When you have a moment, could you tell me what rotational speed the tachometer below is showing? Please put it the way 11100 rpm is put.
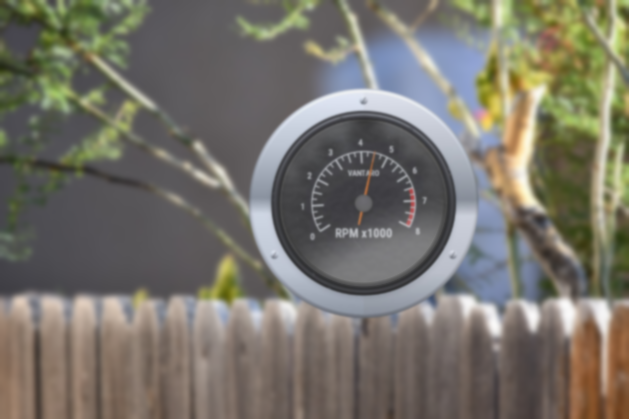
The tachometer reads 4500 rpm
